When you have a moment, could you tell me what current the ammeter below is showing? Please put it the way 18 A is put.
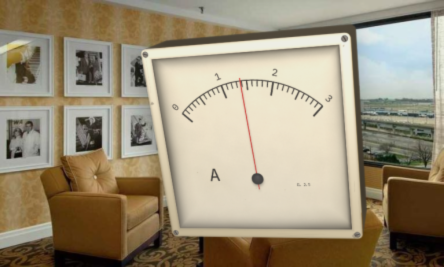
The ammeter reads 1.4 A
